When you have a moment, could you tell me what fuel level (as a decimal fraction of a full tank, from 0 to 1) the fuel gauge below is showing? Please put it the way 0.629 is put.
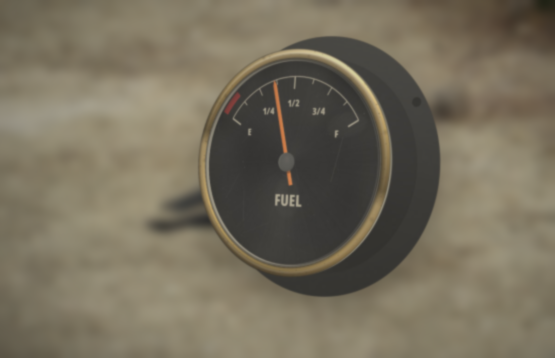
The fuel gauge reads 0.375
